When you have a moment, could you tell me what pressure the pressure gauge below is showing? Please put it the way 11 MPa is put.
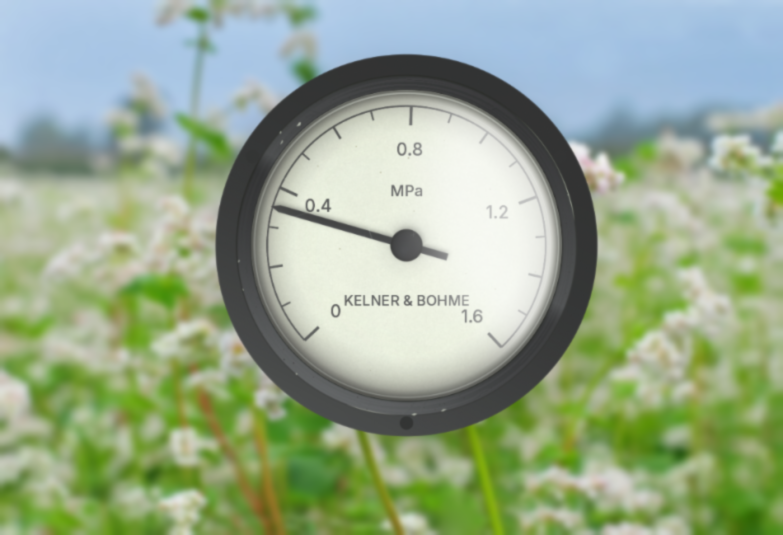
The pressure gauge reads 0.35 MPa
